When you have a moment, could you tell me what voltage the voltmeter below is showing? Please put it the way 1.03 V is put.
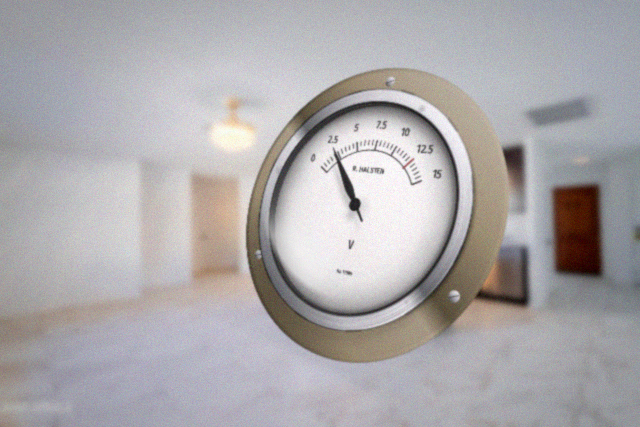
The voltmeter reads 2.5 V
